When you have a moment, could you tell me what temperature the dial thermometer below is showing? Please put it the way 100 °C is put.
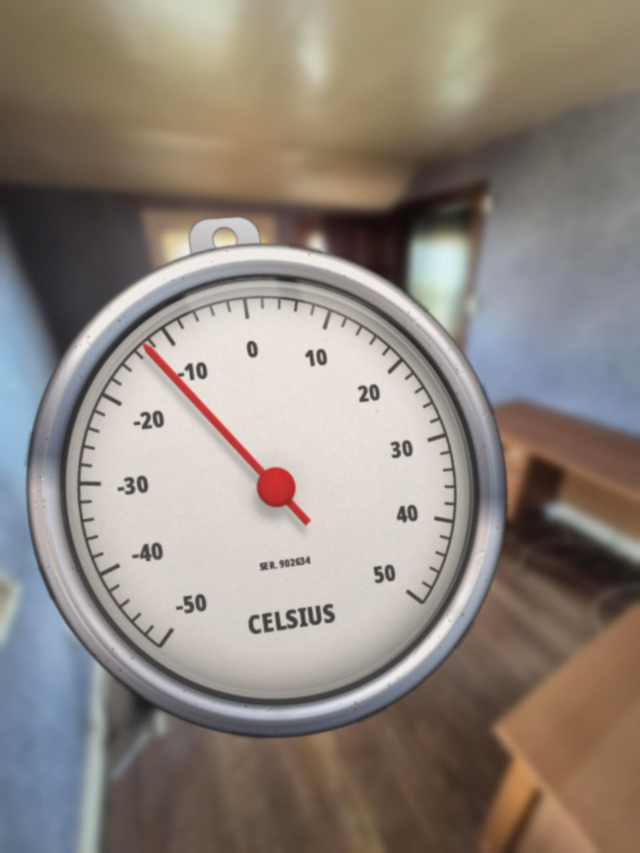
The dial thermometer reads -13 °C
